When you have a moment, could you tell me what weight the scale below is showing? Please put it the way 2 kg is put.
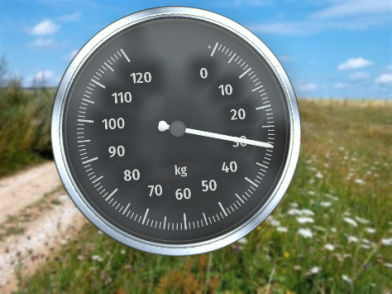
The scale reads 30 kg
